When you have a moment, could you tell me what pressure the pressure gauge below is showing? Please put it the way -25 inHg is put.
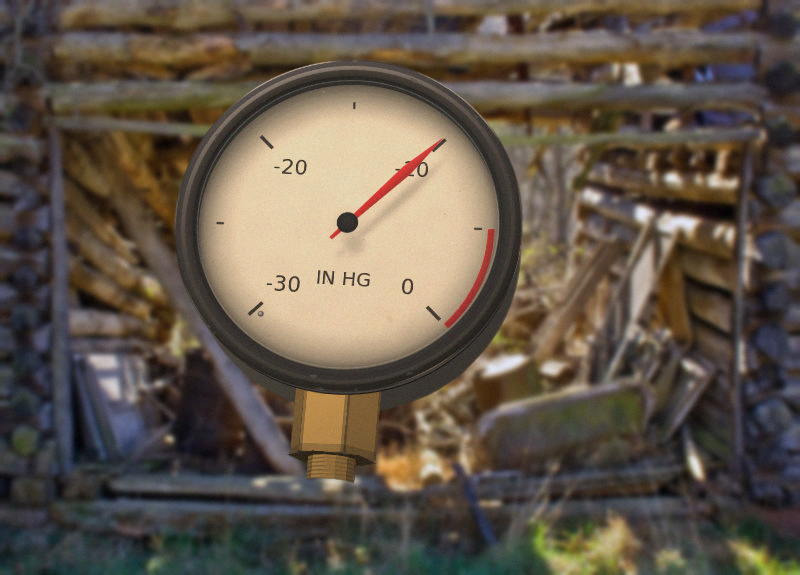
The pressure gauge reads -10 inHg
